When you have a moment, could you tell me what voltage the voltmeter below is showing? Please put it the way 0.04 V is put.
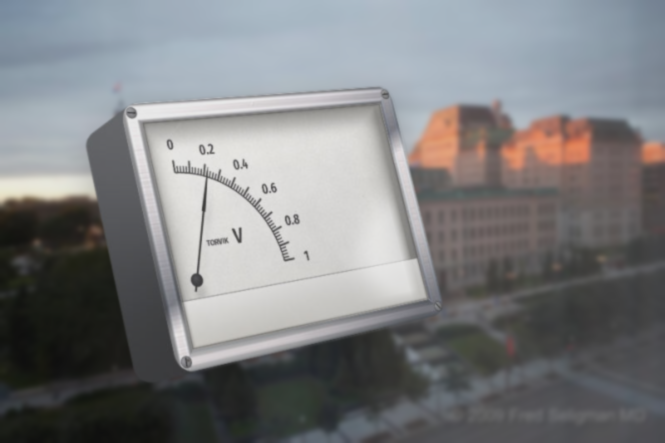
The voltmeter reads 0.2 V
